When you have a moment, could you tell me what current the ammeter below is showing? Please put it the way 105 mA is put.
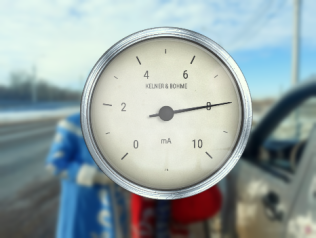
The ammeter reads 8 mA
